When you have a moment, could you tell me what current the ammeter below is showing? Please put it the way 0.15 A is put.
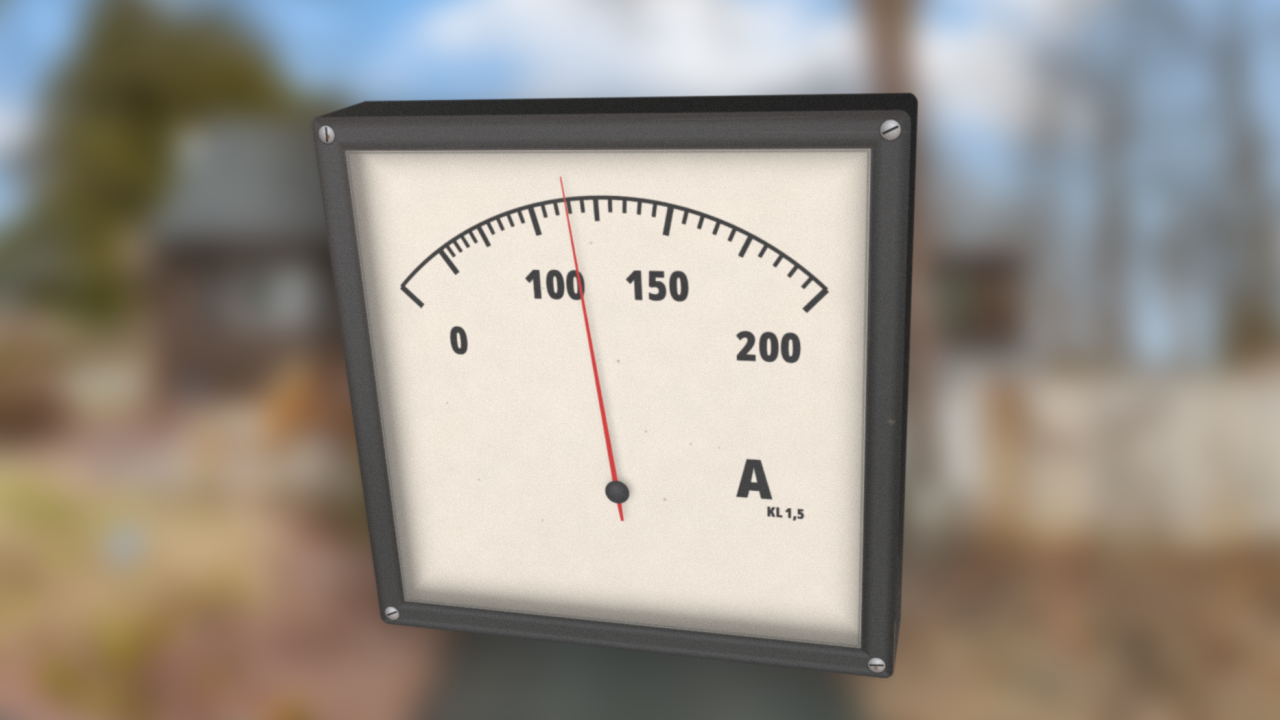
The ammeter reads 115 A
